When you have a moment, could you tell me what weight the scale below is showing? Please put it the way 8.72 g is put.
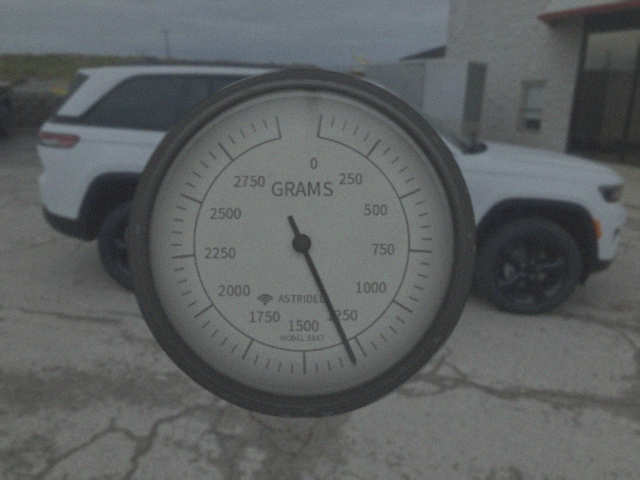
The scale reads 1300 g
